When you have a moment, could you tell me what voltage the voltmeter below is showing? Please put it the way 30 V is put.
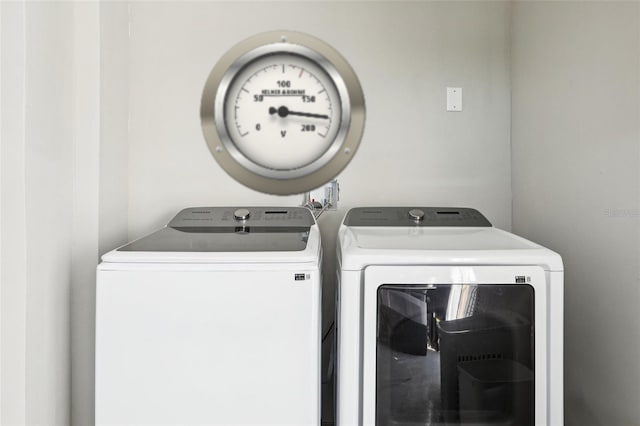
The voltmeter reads 180 V
